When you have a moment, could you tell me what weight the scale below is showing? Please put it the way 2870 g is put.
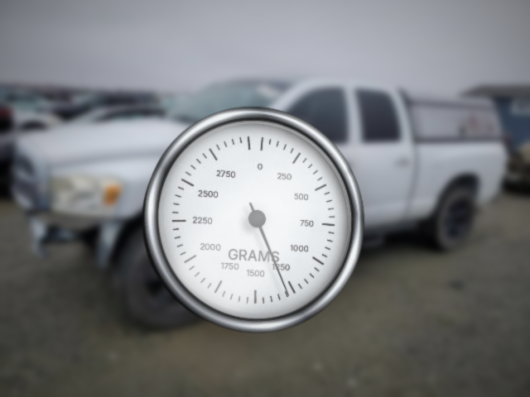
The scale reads 1300 g
